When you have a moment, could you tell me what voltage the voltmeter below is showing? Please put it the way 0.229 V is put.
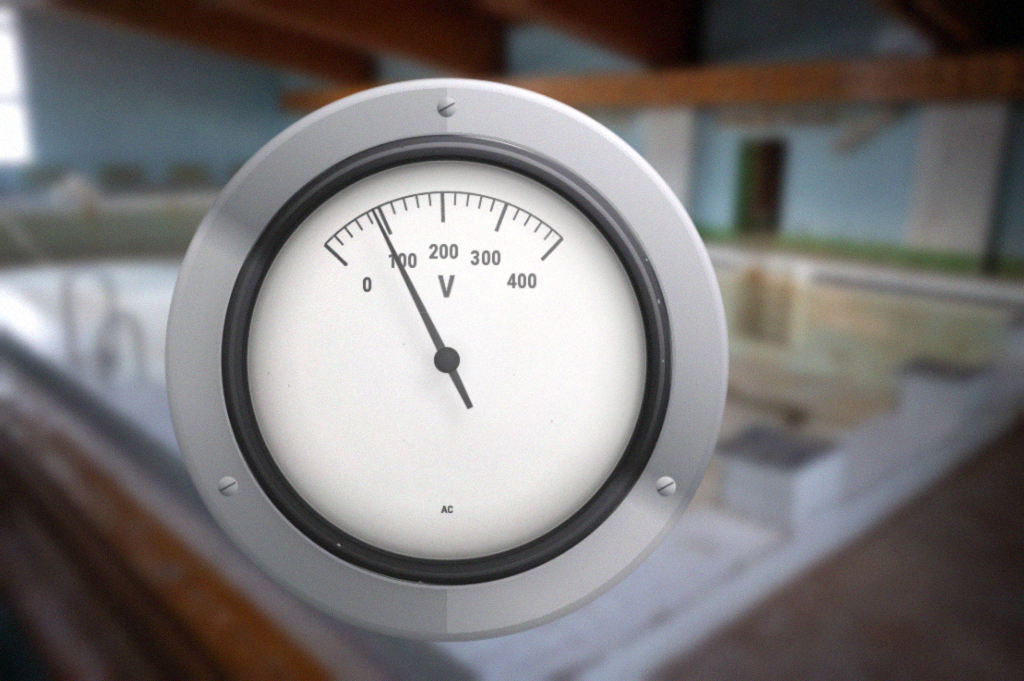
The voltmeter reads 90 V
